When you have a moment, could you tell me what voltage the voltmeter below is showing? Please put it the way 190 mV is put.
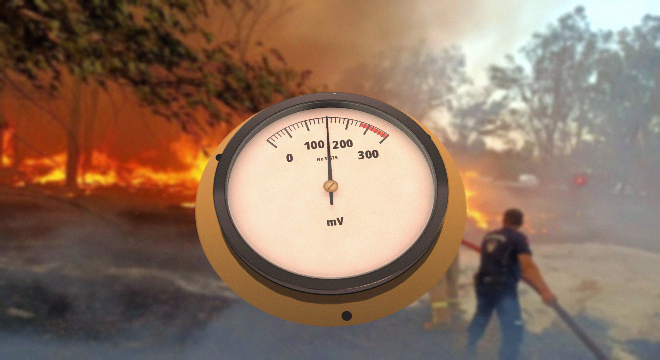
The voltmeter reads 150 mV
